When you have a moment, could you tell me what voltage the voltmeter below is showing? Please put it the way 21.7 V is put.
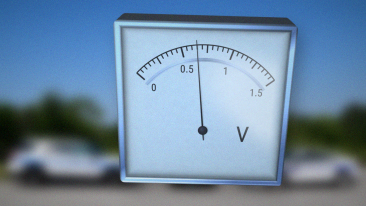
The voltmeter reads 0.65 V
